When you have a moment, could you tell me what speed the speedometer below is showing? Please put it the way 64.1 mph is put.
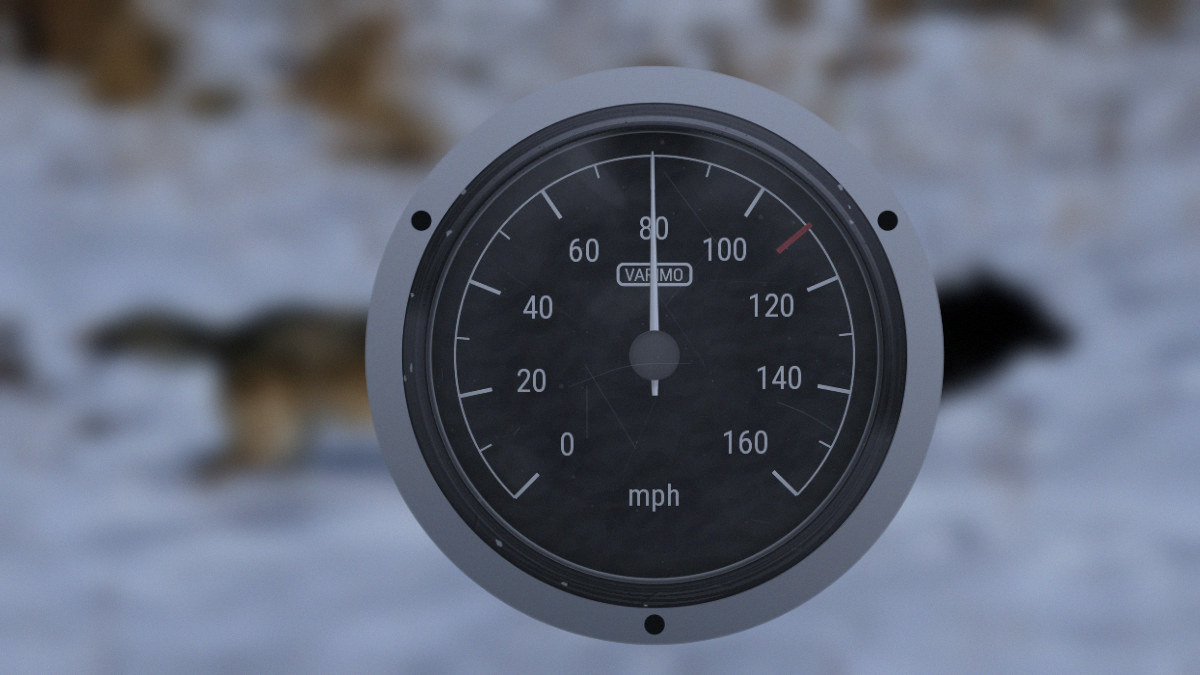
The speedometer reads 80 mph
